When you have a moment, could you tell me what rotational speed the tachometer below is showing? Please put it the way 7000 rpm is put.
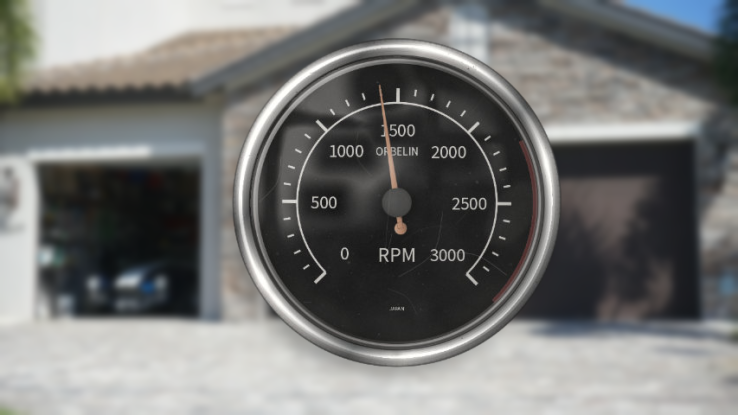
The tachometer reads 1400 rpm
